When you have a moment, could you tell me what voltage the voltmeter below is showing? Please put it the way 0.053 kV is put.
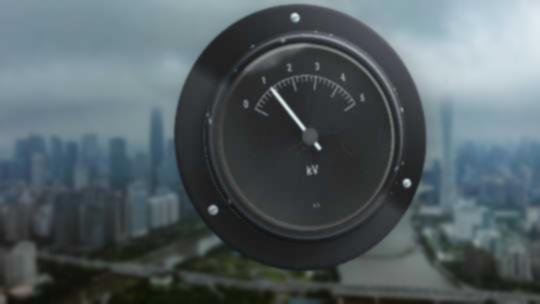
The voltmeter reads 1 kV
